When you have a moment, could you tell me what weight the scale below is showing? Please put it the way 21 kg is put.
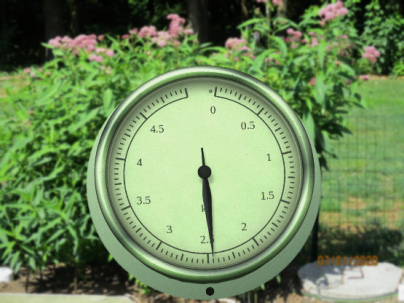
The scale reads 2.45 kg
